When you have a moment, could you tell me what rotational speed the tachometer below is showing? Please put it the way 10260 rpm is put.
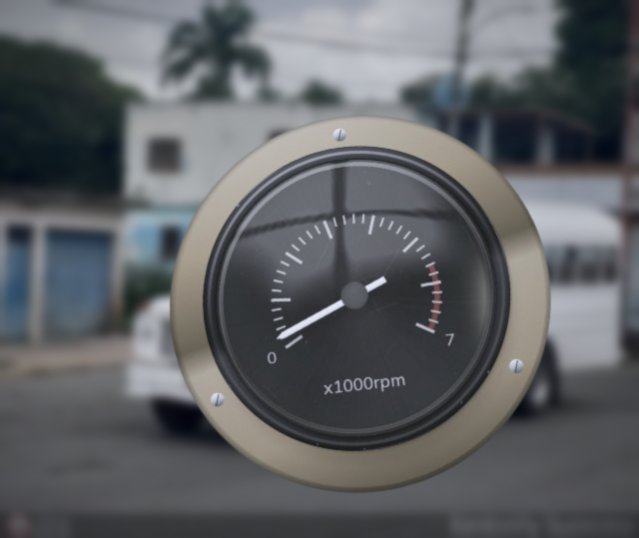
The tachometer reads 200 rpm
